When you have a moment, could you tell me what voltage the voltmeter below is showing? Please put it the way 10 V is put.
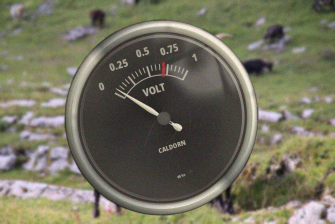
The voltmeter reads 0.05 V
